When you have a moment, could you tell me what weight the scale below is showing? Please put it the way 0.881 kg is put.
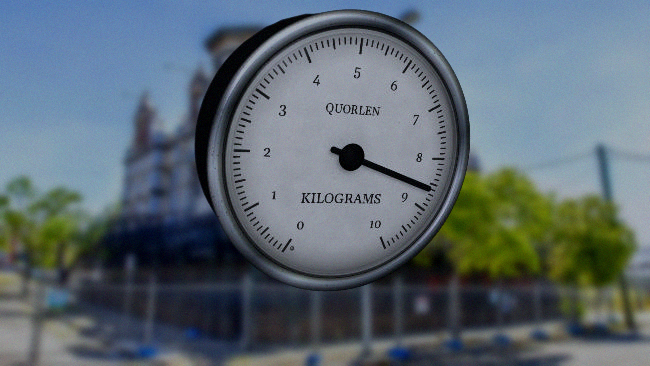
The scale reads 8.6 kg
